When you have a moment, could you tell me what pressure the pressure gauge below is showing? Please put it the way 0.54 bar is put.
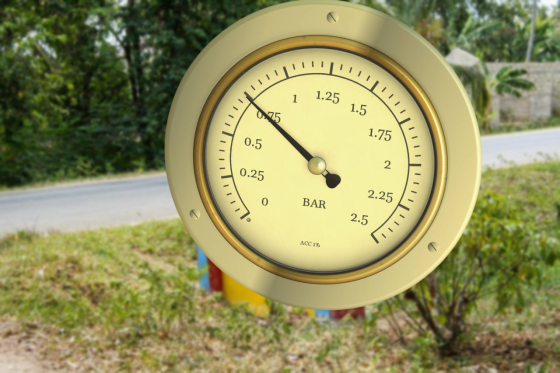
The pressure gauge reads 0.75 bar
